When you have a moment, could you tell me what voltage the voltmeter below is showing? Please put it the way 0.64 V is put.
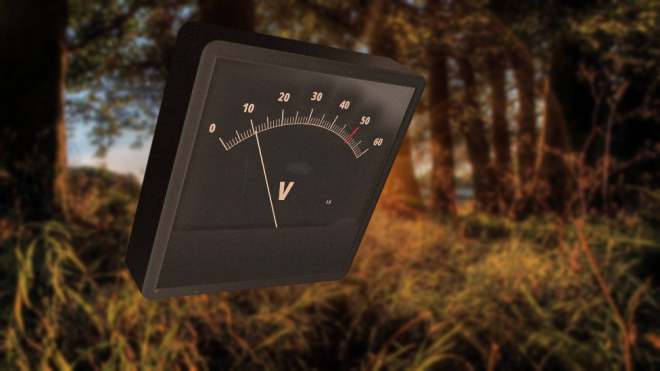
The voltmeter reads 10 V
